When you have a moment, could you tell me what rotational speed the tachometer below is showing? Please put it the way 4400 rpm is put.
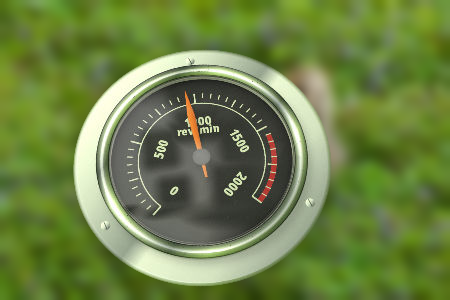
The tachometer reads 950 rpm
